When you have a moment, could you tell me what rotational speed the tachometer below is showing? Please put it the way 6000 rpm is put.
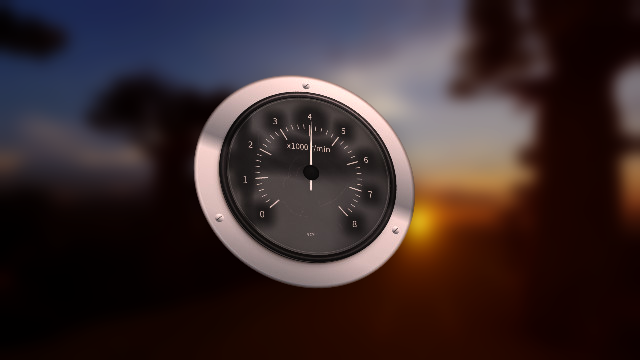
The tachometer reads 4000 rpm
